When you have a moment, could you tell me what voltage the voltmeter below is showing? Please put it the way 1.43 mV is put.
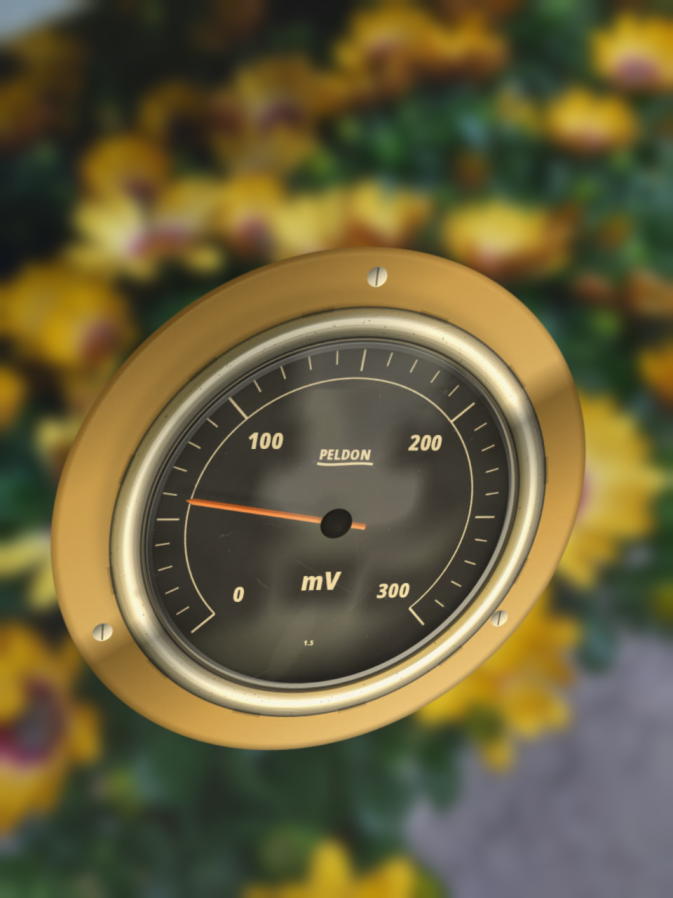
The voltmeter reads 60 mV
